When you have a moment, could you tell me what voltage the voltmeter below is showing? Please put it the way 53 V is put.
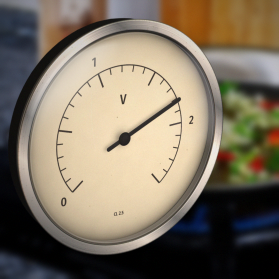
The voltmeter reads 1.8 V
